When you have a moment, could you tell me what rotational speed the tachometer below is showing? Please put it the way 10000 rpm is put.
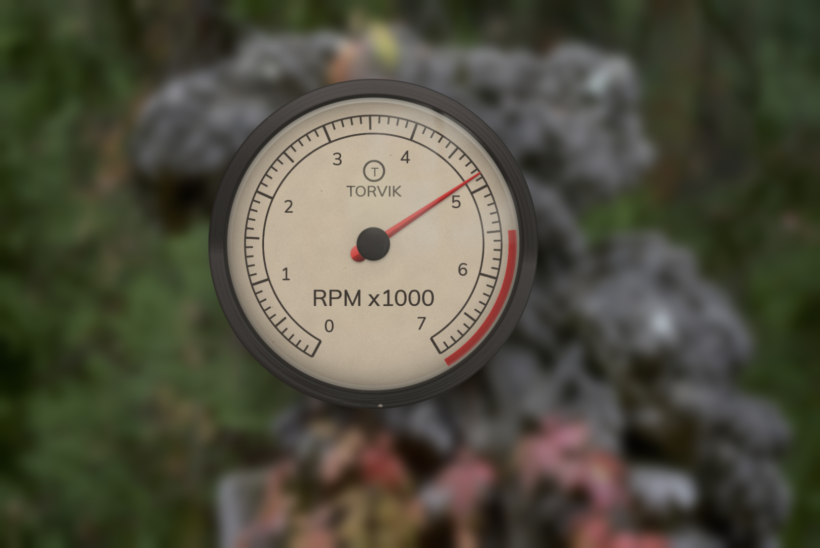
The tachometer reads 4850 rpm
